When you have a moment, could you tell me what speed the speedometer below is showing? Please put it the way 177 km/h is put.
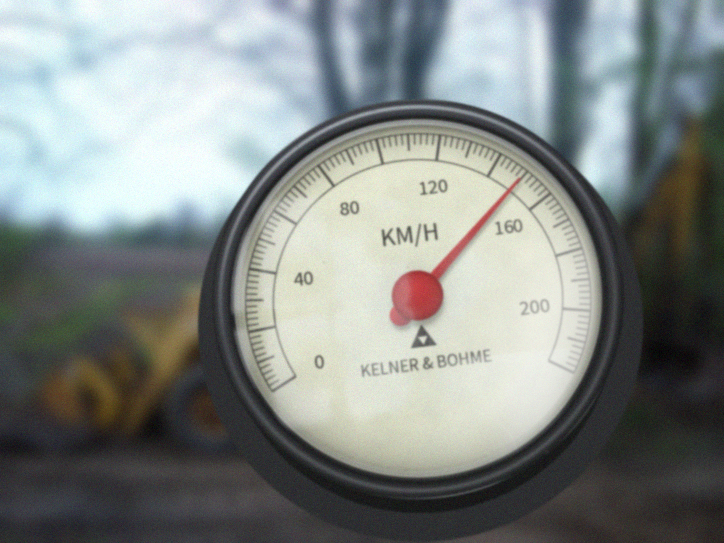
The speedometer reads 150 km/h
